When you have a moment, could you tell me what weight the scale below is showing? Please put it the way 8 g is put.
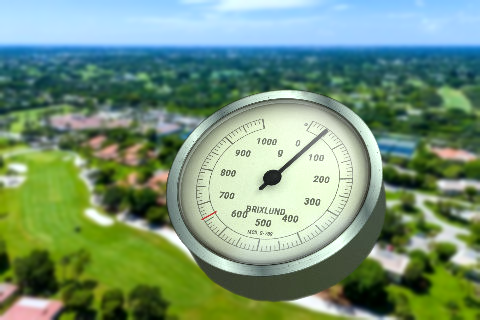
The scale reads 50 g
